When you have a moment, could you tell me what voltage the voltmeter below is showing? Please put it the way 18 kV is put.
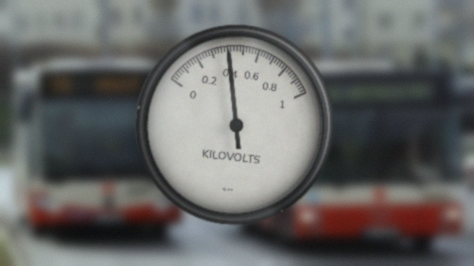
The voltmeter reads 0.4 kV
